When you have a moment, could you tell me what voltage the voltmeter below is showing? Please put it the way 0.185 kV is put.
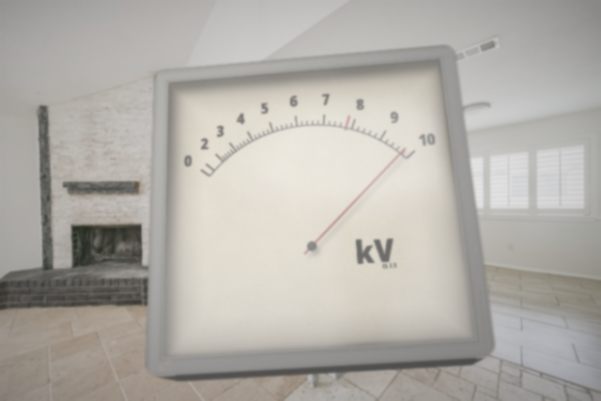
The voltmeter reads 9.8 kV
